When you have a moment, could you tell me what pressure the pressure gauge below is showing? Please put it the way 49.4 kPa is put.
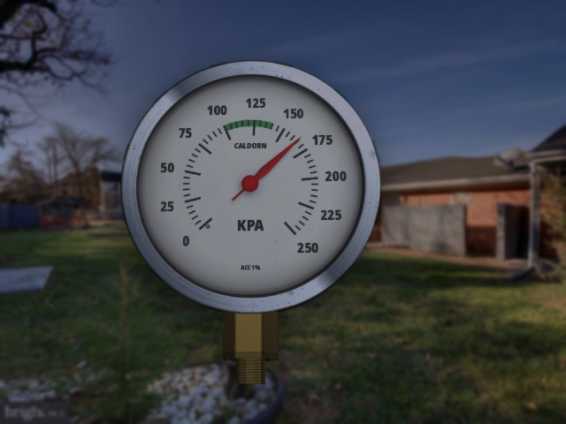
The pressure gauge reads 165 kPa
